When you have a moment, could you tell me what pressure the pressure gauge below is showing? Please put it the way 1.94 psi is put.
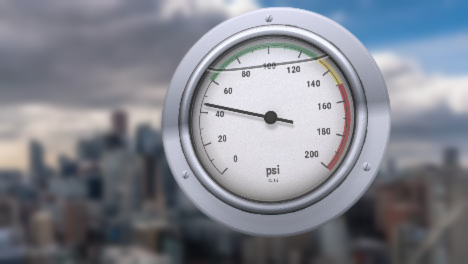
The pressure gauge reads 45 psi
